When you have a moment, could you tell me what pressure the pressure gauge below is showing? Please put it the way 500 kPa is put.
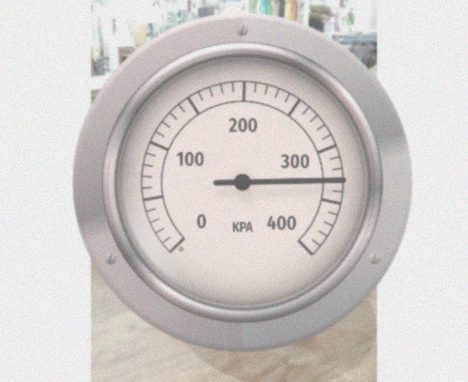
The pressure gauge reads 330 kPa
